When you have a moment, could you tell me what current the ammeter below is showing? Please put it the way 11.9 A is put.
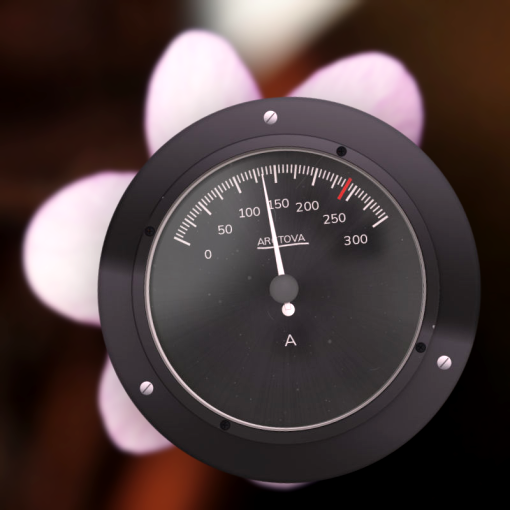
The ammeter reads 135 A
